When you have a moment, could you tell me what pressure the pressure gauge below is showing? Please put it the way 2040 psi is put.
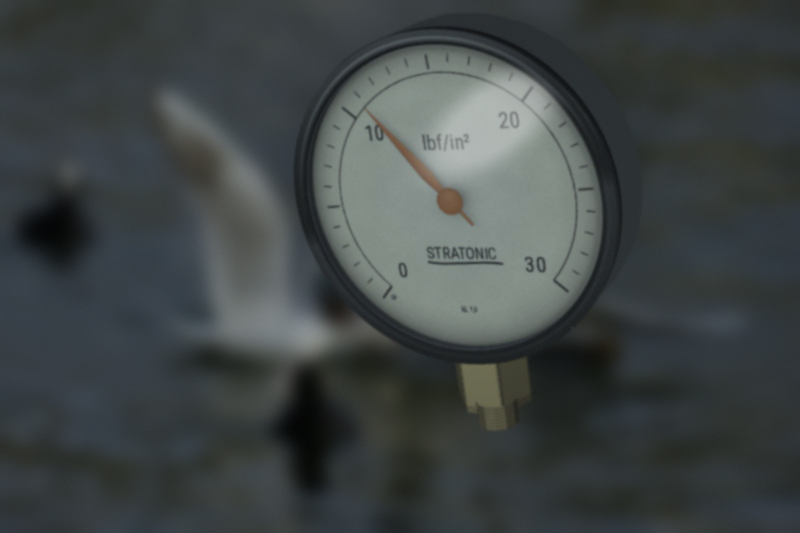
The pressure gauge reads 11 psi
